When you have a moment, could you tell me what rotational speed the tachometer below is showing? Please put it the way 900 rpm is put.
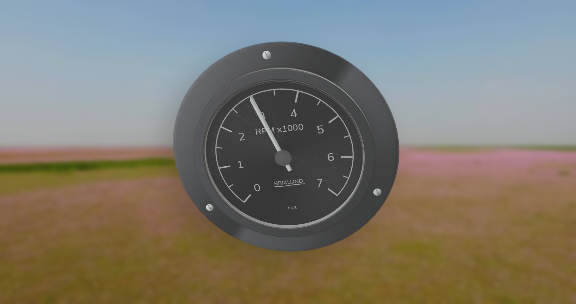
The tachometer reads 3000 rpm
